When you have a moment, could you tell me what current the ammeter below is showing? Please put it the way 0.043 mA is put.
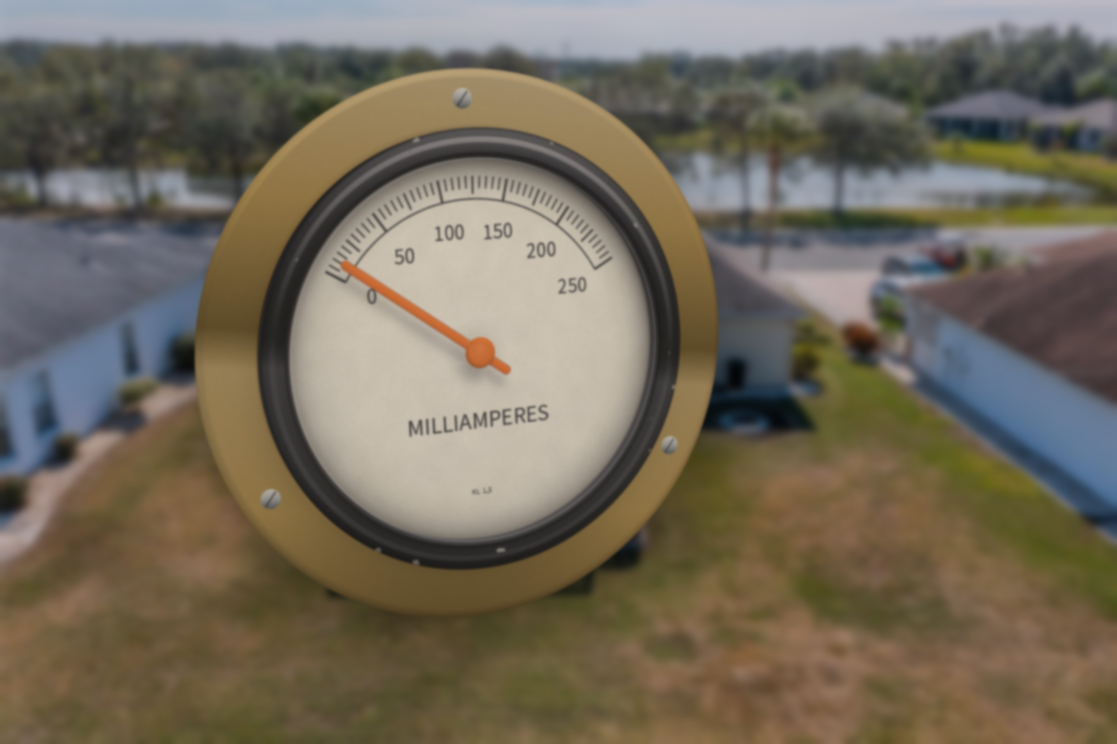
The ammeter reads 10 mA
